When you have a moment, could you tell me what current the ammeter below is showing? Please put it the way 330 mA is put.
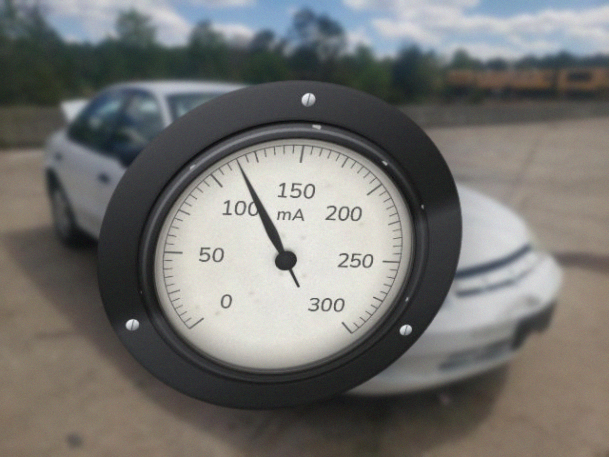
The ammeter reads 115 mA
